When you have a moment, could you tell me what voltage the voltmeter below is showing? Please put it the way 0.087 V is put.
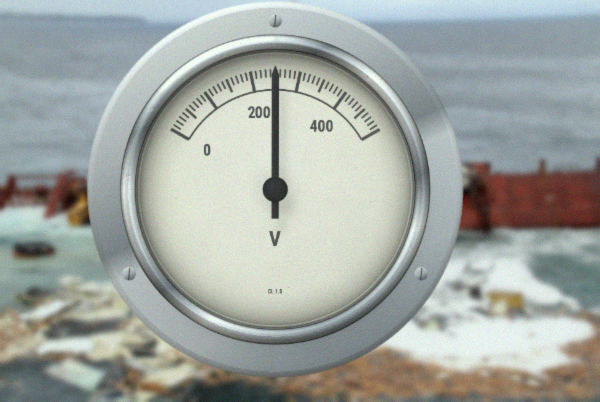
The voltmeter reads 250 V
